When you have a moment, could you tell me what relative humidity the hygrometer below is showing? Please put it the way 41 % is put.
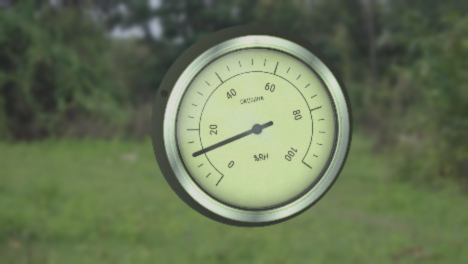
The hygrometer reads 12 %
